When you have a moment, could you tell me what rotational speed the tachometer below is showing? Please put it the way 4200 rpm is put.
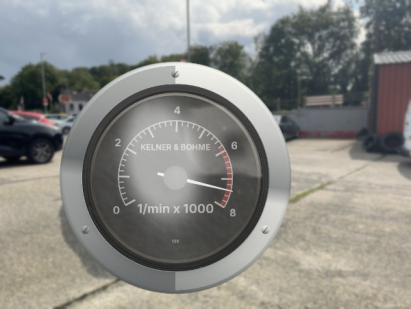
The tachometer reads 7400 rpm
